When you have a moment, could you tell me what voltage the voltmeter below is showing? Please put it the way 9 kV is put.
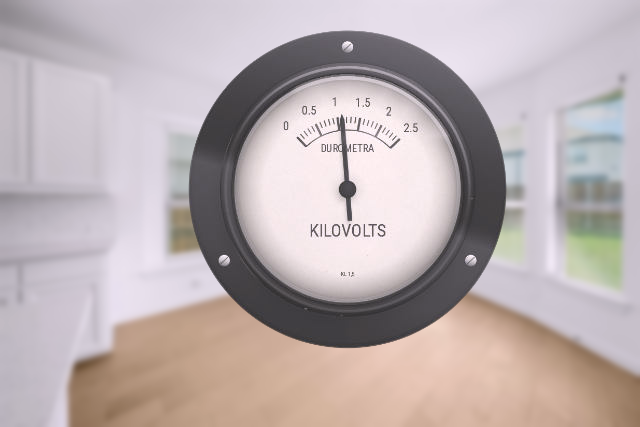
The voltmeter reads 1.1 kV
